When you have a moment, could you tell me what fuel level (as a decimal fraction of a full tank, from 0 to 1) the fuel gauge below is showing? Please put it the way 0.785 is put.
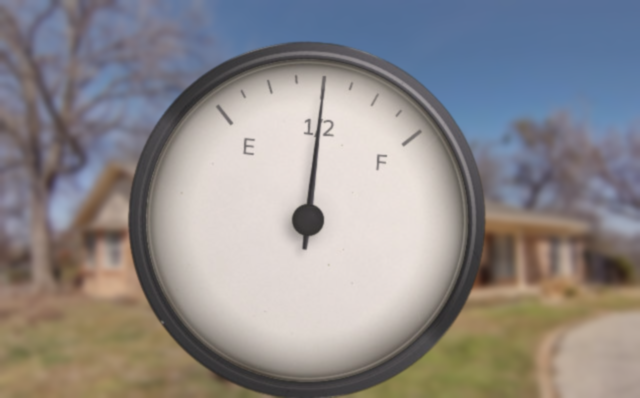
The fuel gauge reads 0.5
